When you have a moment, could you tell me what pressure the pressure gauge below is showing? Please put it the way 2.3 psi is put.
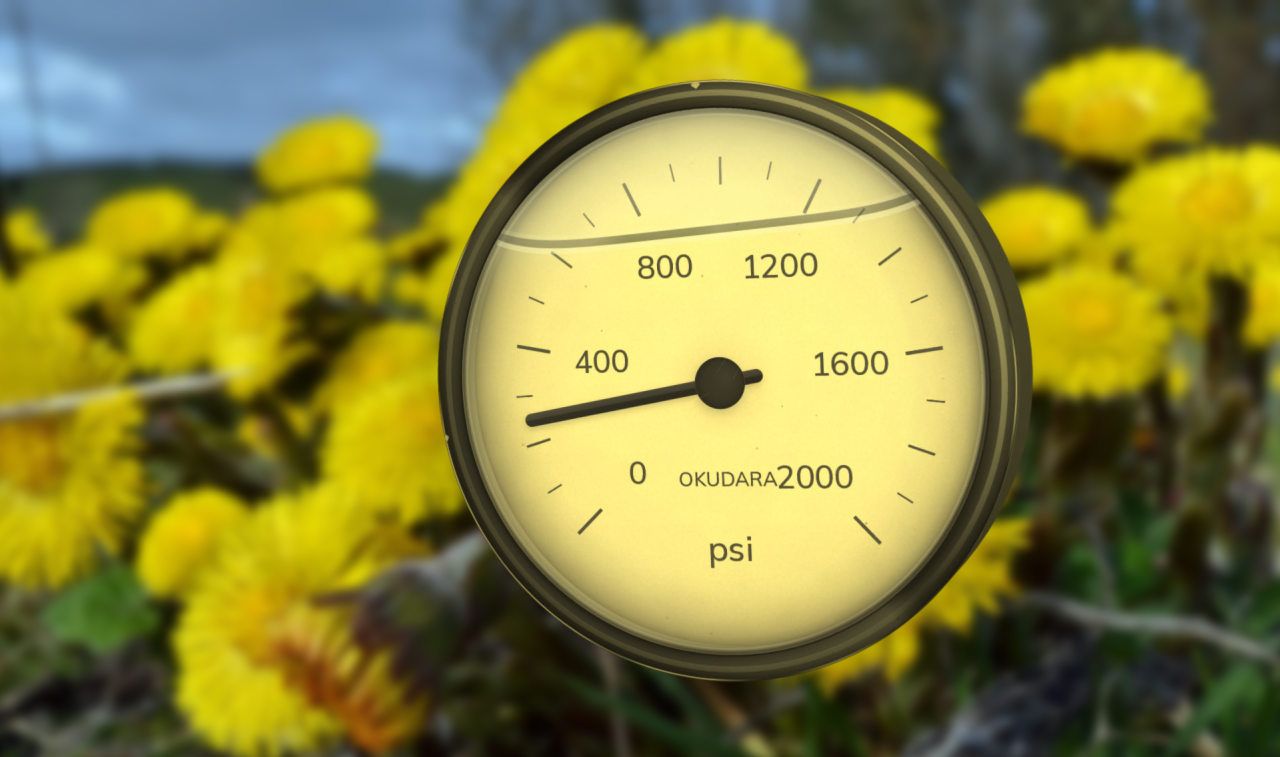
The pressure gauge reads 250 psi
